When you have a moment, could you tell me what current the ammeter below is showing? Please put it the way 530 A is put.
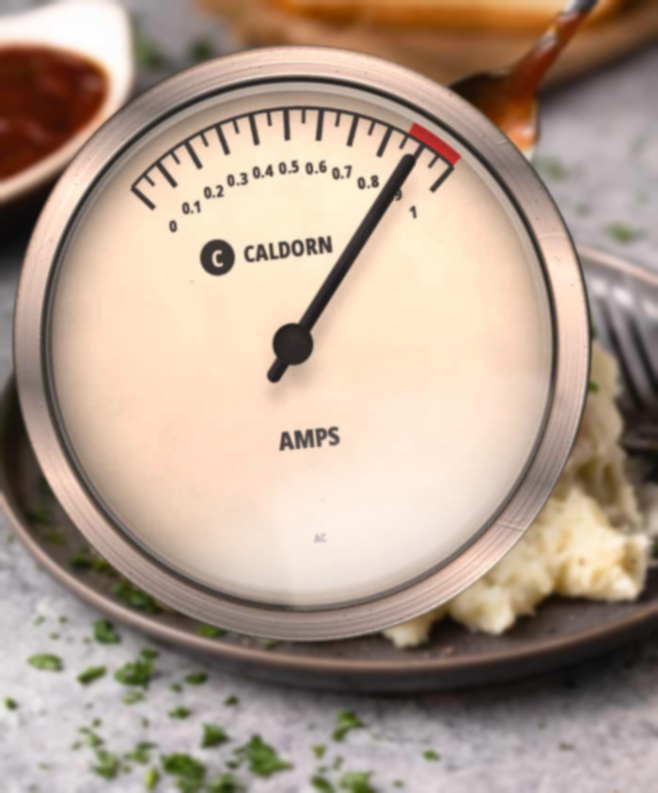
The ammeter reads 0.9 A
